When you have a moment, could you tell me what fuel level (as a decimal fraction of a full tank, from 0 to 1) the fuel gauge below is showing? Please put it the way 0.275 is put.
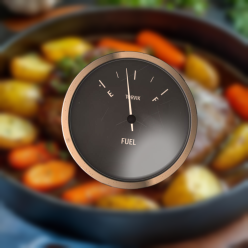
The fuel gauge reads 0.375
